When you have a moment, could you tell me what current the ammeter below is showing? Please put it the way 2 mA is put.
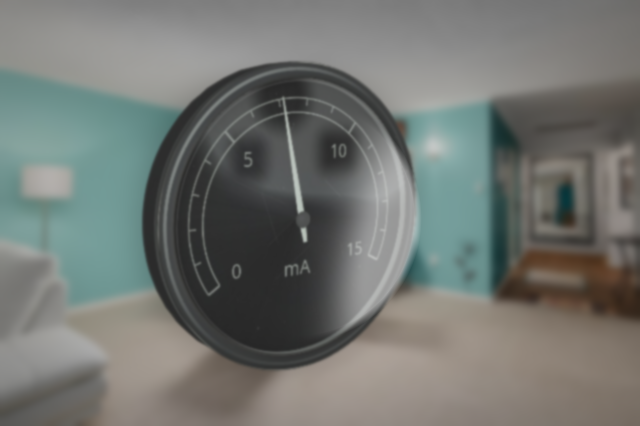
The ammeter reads 7 mA
